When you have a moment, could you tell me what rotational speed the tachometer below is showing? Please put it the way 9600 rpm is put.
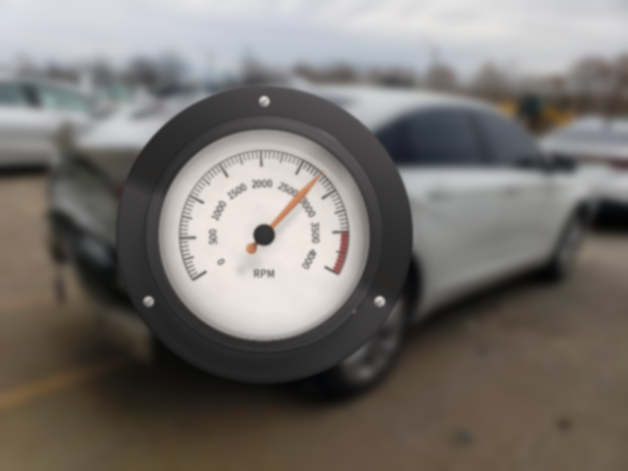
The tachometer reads 2750 rpm
